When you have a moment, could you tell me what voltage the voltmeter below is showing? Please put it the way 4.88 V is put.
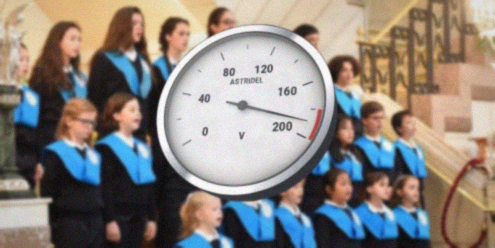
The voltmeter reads 190 V
